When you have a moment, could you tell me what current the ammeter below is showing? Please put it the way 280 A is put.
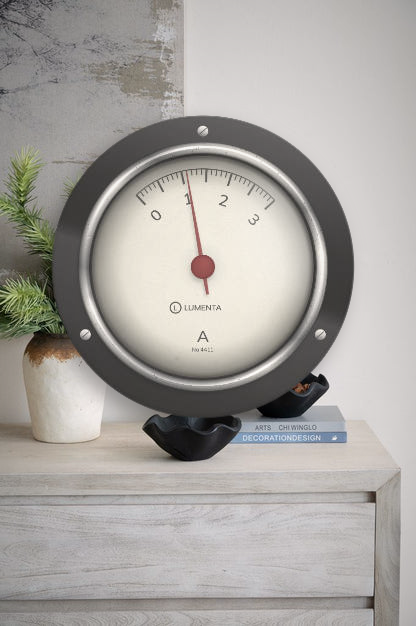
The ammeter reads 1.1 A
